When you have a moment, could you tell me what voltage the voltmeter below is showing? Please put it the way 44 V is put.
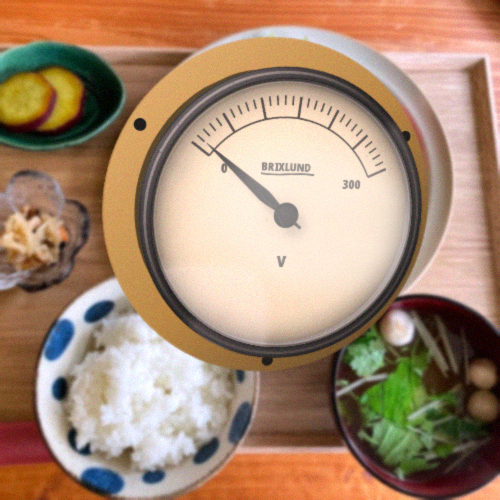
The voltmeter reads 10 V
